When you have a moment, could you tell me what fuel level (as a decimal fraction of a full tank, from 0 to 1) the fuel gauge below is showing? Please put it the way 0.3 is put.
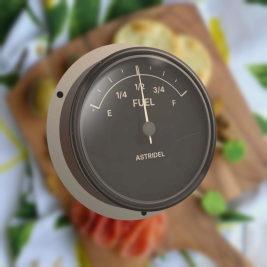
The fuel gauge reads 0.5
